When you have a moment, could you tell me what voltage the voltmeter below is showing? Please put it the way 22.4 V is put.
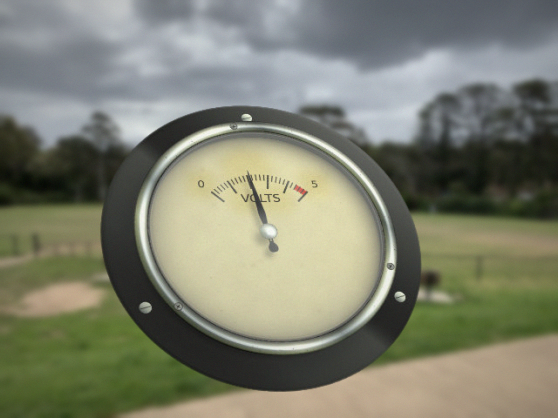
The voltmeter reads 2 V
